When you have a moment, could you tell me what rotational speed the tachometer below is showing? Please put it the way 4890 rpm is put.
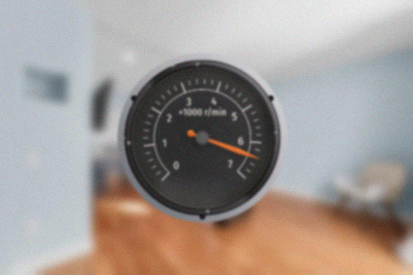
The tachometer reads 6400 rpm
